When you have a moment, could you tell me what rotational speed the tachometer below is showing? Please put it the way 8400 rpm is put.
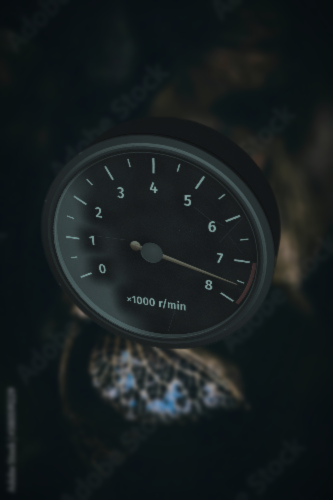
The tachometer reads 7500 rpm
